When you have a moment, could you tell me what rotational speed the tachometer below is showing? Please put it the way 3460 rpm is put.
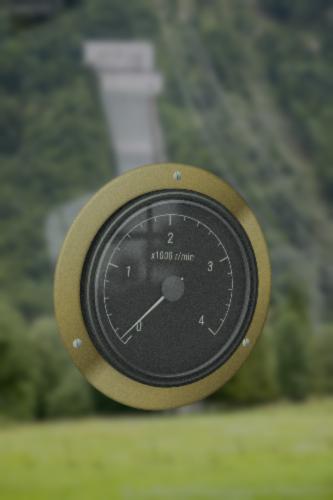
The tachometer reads 100 rpm
